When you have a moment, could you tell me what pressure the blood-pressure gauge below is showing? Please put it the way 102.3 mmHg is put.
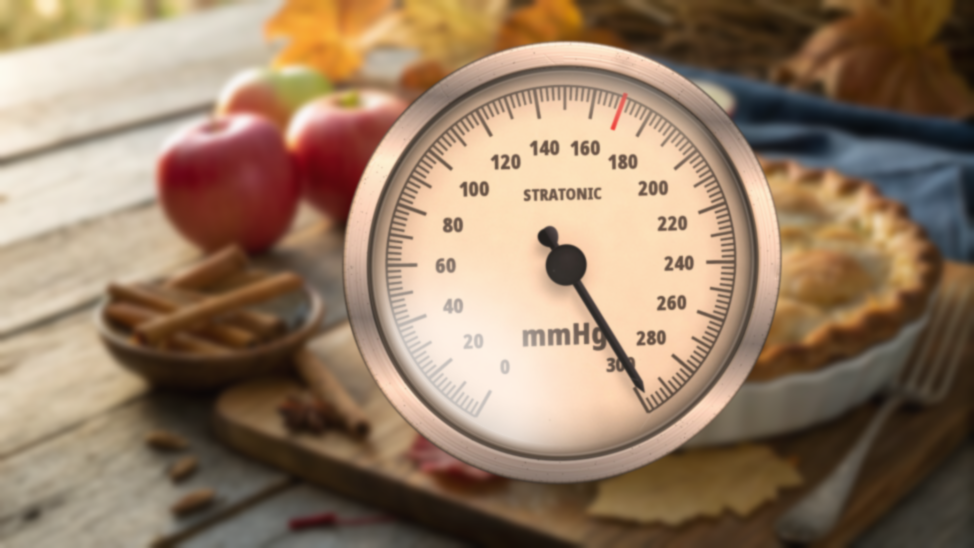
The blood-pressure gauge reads 298 mmHg
